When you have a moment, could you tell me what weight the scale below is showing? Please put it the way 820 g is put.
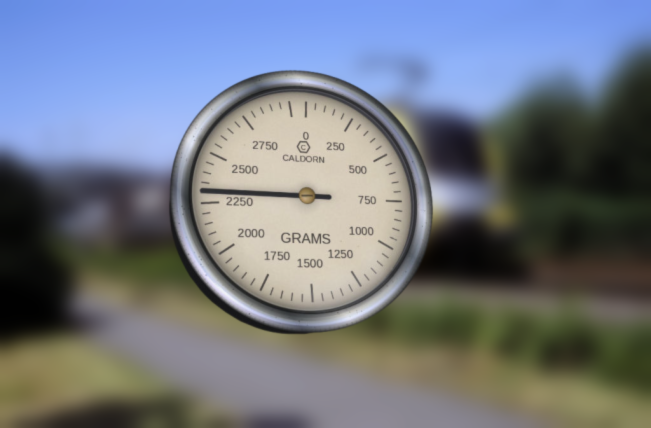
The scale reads 2300 g
